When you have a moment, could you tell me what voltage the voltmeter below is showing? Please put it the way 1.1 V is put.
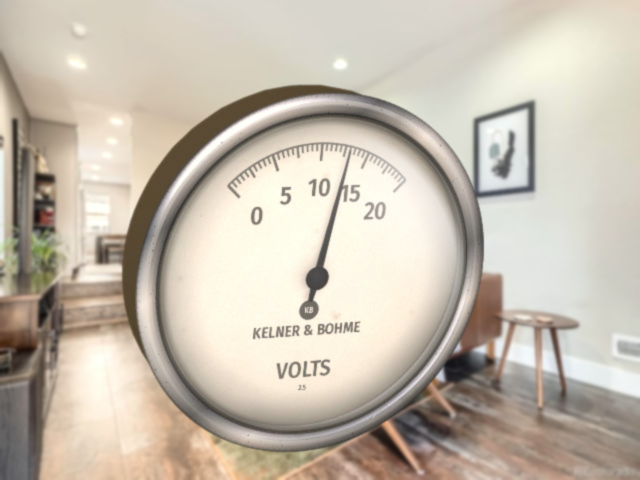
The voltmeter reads 12.5 V
